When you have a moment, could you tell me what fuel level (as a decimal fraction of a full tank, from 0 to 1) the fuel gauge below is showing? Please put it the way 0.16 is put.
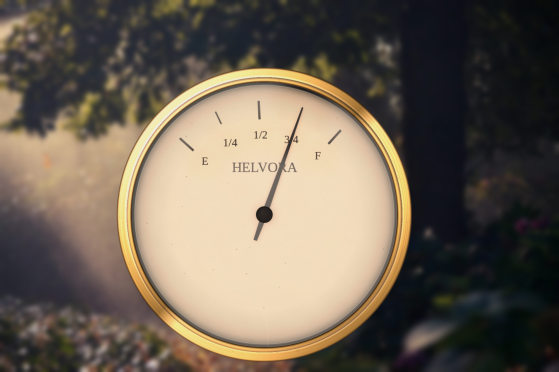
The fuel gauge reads 0.75
